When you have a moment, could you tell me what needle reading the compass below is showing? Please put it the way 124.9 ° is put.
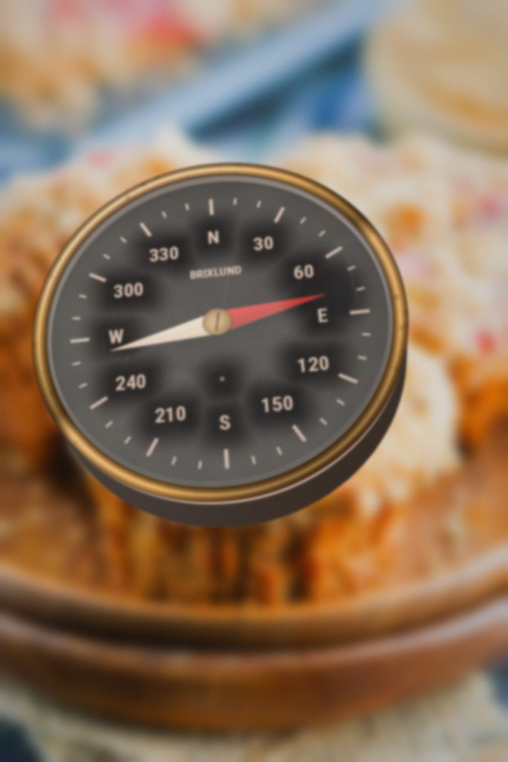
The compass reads 80 °
